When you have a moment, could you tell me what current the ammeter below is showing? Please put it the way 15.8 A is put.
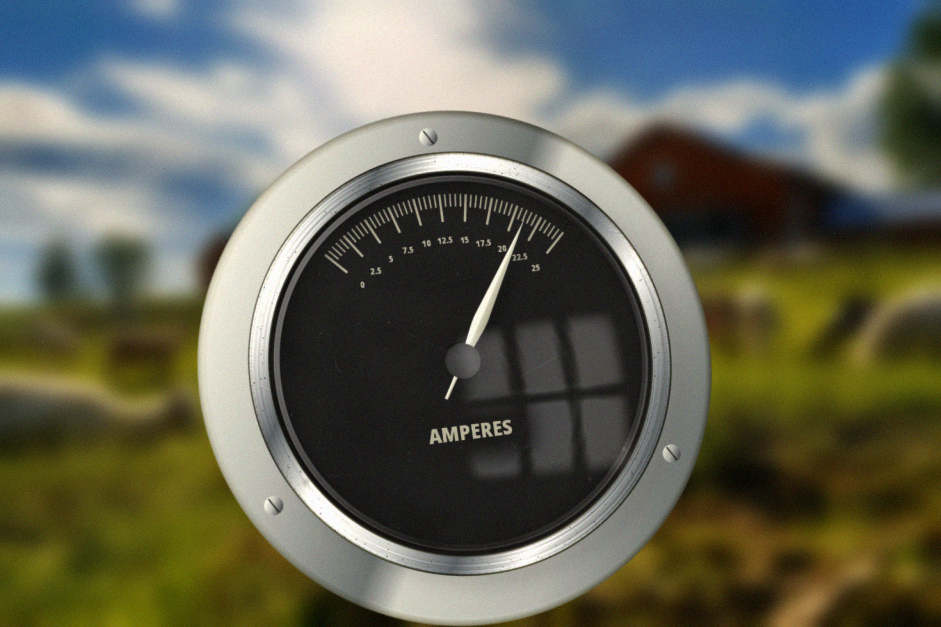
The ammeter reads 21 A
